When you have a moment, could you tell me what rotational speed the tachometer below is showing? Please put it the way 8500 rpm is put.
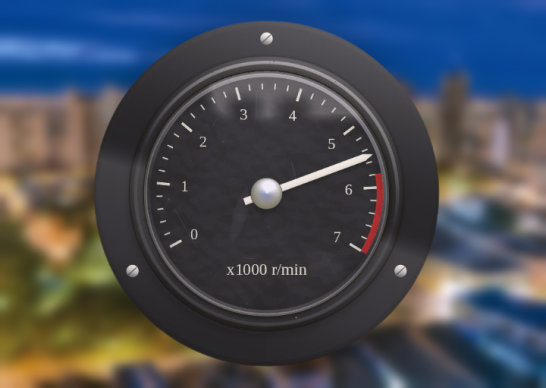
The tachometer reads 5500 rpm
